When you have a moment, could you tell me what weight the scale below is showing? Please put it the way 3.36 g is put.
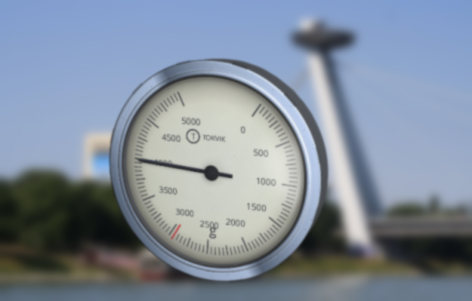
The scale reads 4000 g
